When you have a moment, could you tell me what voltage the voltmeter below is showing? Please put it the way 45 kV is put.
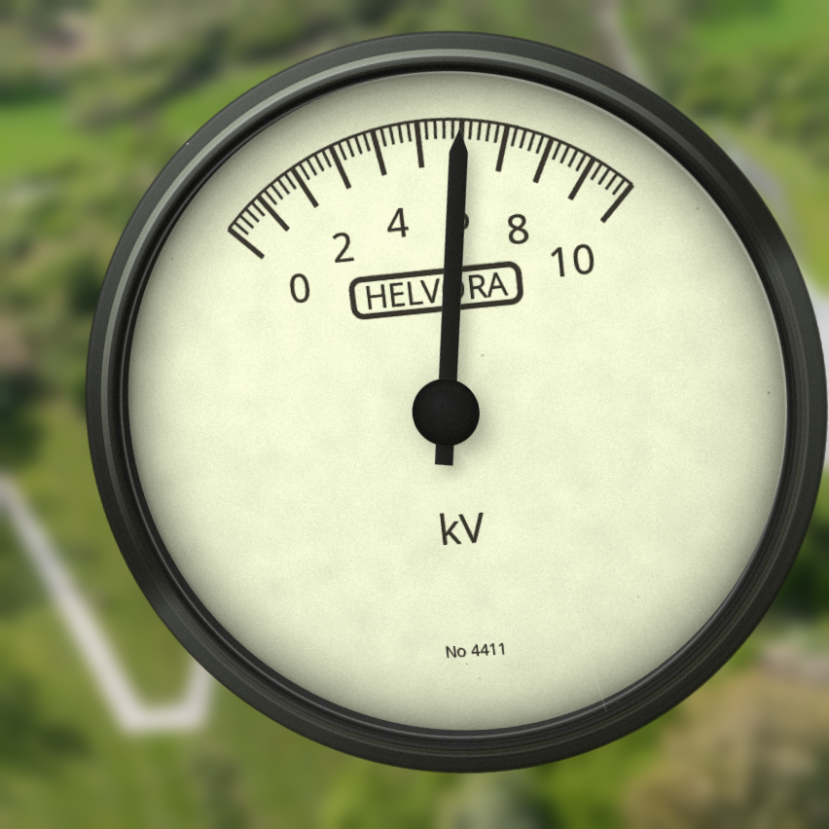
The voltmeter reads 6 kV
